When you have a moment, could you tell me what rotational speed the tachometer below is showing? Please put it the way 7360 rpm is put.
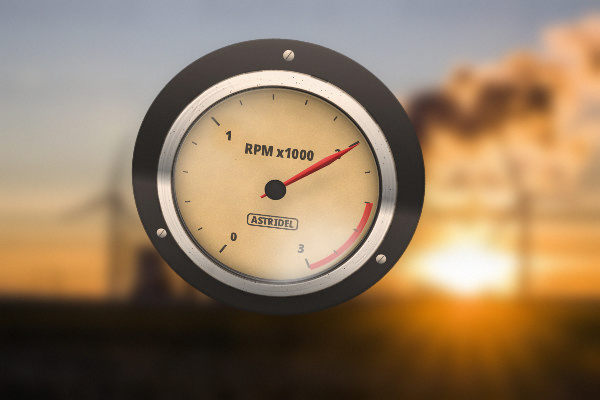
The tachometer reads 2000 rpm
